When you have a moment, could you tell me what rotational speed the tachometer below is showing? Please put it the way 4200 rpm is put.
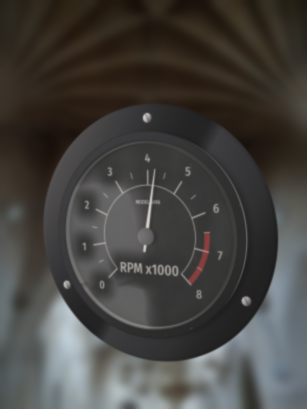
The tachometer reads 4250 rpm
